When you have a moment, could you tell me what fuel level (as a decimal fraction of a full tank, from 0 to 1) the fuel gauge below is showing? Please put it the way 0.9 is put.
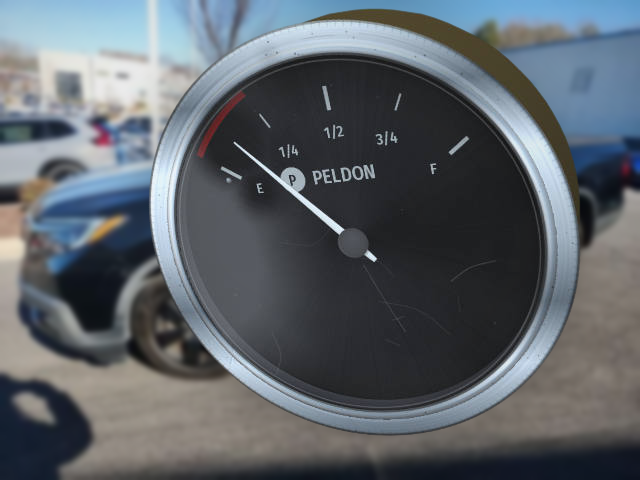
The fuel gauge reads 0.125
